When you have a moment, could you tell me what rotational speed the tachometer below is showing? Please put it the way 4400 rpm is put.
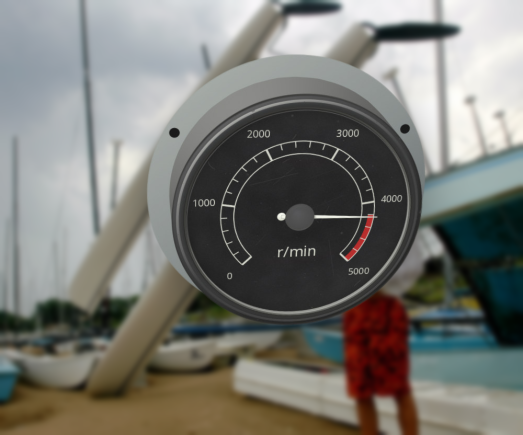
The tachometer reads 4200 rpm
